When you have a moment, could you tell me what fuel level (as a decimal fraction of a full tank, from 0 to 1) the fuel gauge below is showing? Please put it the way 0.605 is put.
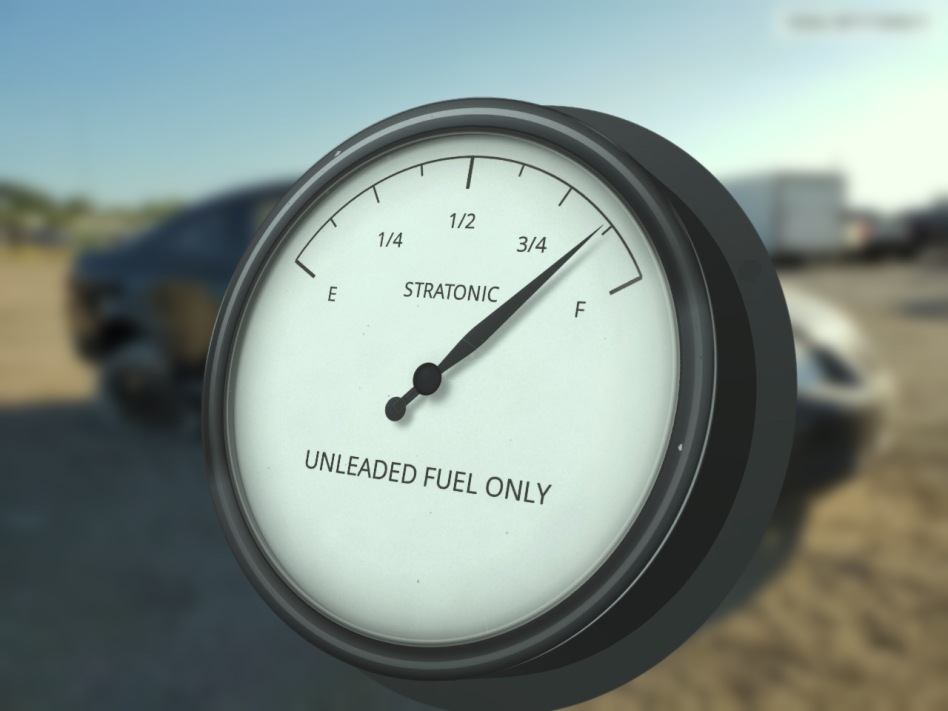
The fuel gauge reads 0.875
